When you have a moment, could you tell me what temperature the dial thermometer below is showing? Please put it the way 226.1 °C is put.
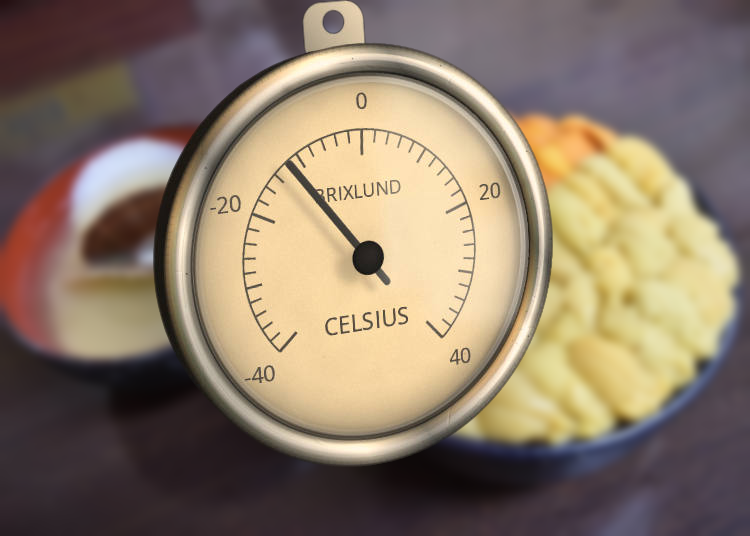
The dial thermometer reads -12 °C
